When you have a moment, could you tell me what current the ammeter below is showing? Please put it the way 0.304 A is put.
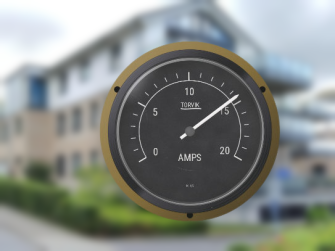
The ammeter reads 14.5 A
